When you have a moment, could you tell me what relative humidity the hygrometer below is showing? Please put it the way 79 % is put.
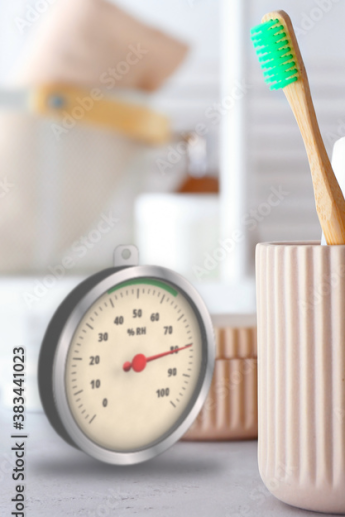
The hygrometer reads 80 %
